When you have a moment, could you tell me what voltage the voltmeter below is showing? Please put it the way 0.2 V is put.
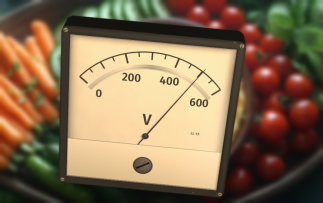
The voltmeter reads 500 V
